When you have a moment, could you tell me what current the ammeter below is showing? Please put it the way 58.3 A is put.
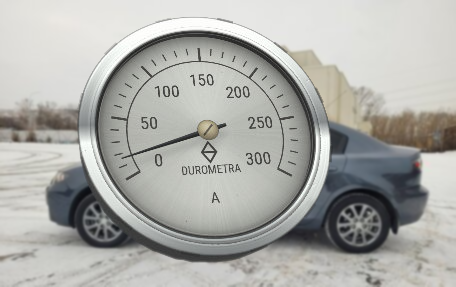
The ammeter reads 15 A
